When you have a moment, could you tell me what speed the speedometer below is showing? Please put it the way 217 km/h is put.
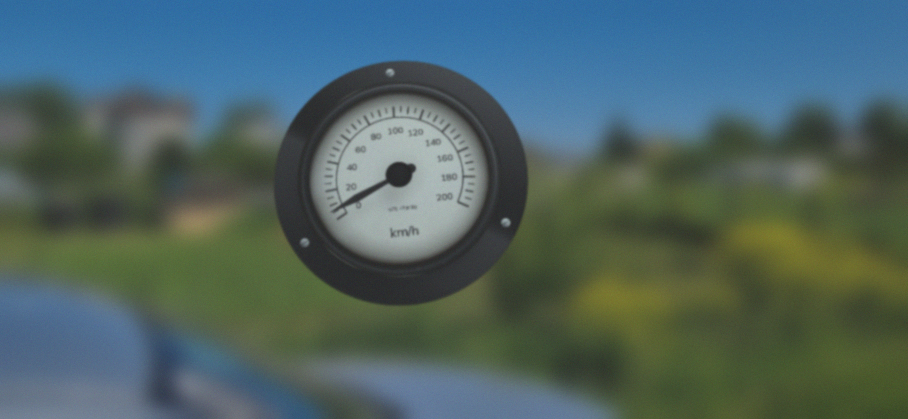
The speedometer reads 5 km/h
